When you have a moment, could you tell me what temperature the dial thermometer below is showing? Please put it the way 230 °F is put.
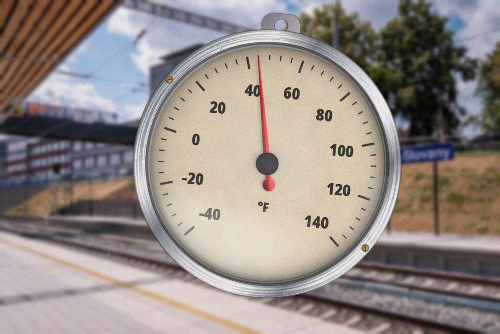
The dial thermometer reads 44 °F
